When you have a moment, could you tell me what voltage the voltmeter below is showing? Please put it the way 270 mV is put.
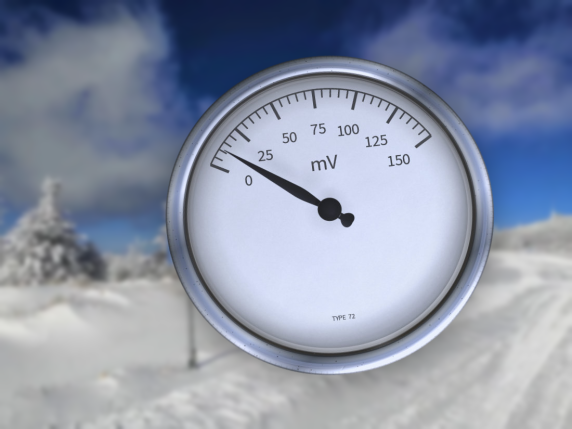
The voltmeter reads 10 mV
